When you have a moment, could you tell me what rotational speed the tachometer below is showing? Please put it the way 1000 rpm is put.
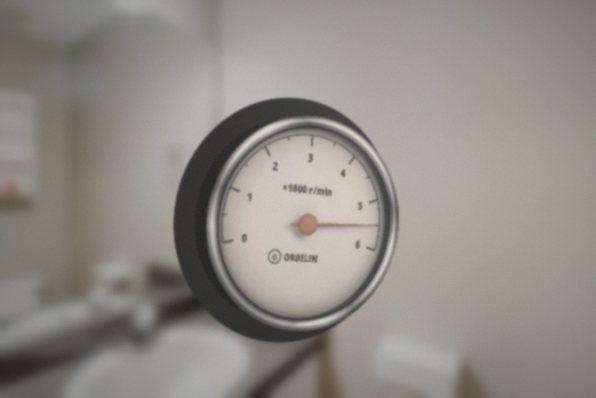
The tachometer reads 5500 rpm
